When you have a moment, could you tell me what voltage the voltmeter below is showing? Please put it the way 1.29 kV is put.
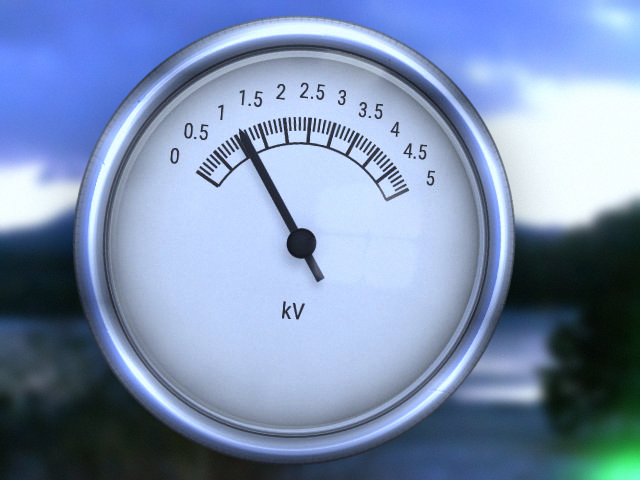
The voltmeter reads 1.1 kV
